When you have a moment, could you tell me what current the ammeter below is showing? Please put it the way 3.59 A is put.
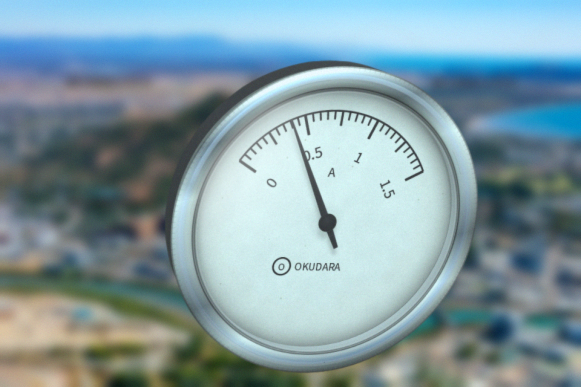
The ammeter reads 0.4 A
